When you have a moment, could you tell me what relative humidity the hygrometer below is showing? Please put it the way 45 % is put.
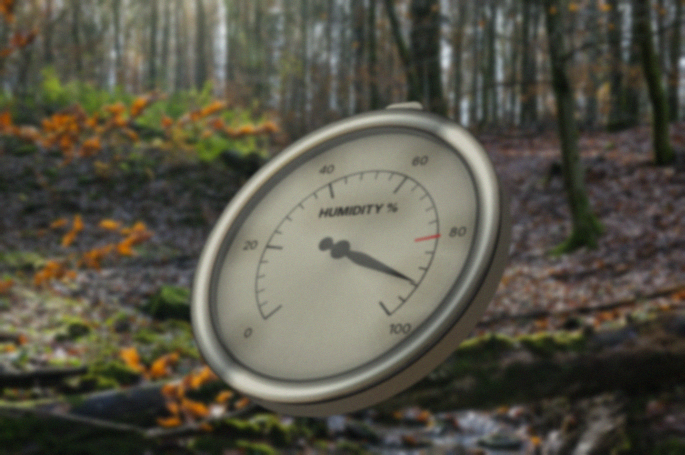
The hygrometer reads 92 %
